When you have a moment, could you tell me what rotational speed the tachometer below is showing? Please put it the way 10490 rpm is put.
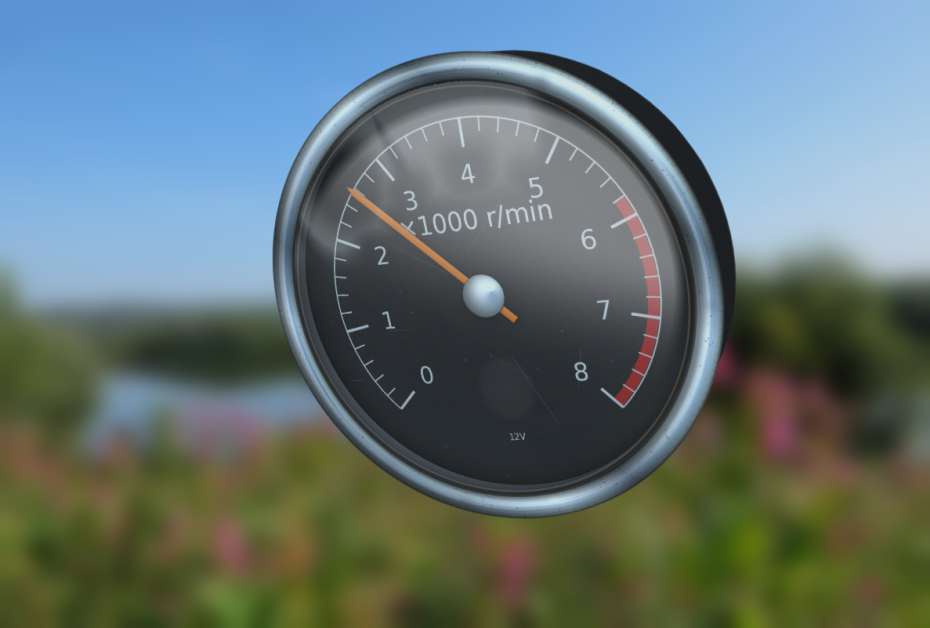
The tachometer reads 2600 rpm
